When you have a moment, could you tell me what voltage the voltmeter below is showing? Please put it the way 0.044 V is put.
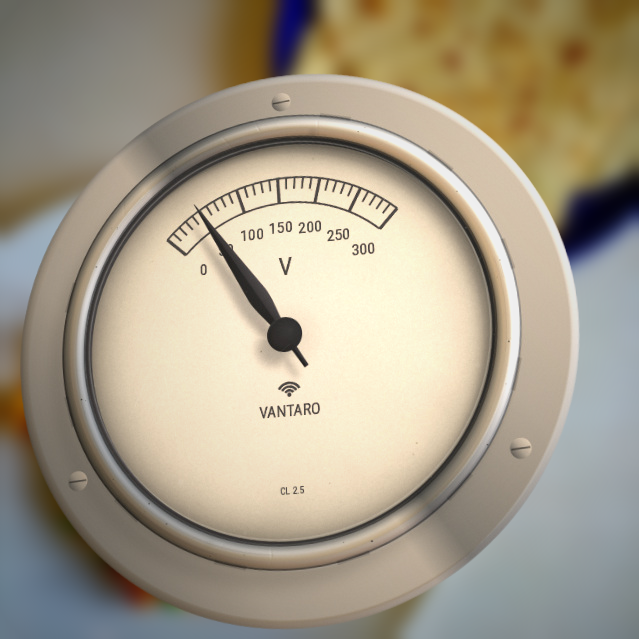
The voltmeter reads 50 V
